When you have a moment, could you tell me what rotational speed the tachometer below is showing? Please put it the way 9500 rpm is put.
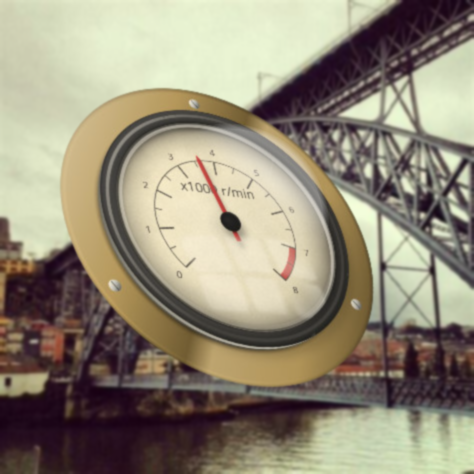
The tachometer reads 3500 rpm
